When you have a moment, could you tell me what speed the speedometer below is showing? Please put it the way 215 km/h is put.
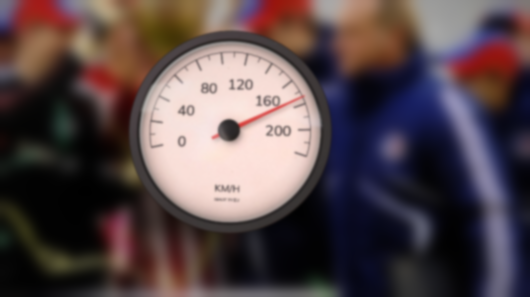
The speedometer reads 175 km/h
